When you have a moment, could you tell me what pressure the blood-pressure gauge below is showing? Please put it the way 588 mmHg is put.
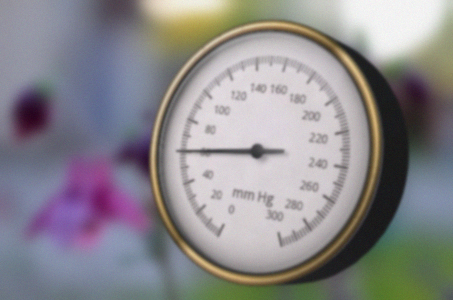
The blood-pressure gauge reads 60 mmHg
